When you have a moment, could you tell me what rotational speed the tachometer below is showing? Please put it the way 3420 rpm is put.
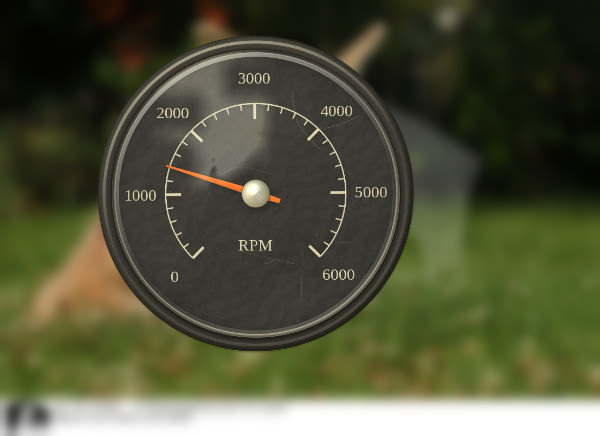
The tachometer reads 1400 rpm
